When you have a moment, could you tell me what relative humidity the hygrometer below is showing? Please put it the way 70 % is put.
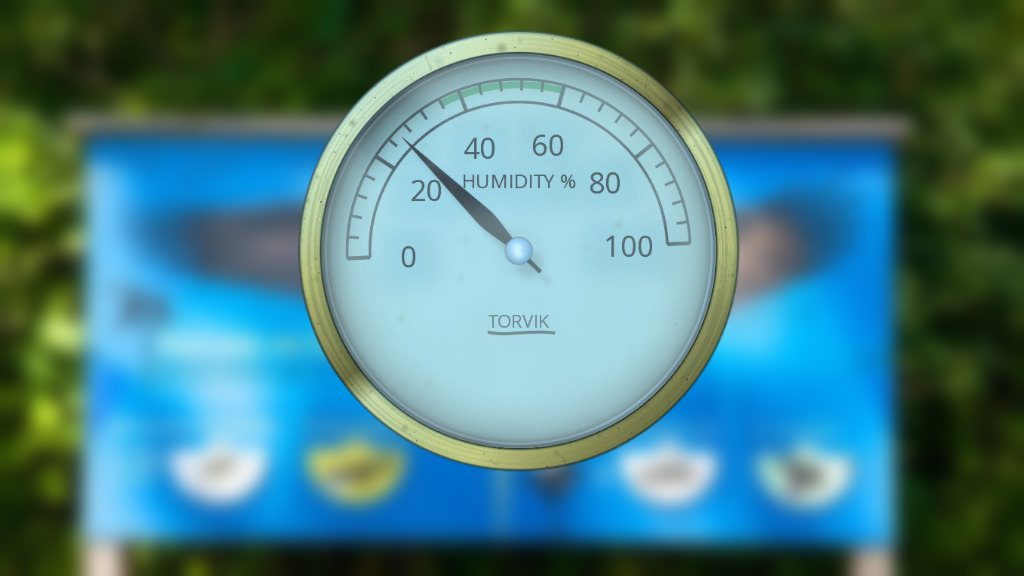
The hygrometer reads 26 %
